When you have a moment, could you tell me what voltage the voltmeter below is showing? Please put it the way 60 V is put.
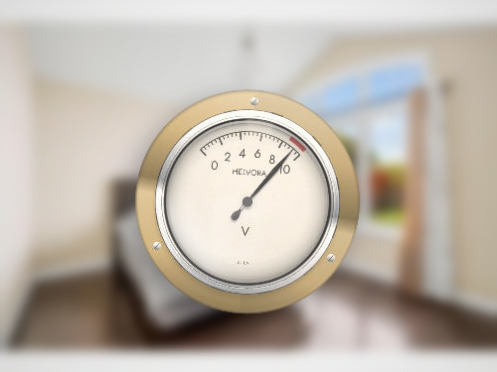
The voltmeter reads 9.2 V
